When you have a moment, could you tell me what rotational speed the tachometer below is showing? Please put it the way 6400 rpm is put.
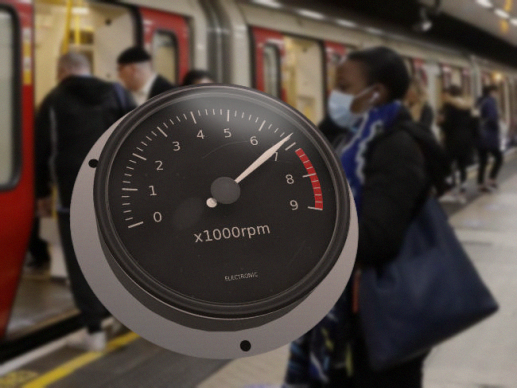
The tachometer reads 6800 rpm
